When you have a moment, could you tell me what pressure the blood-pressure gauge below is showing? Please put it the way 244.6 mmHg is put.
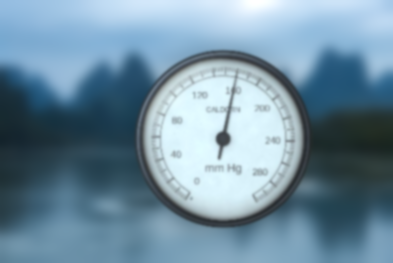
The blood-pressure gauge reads 160 mmHg
